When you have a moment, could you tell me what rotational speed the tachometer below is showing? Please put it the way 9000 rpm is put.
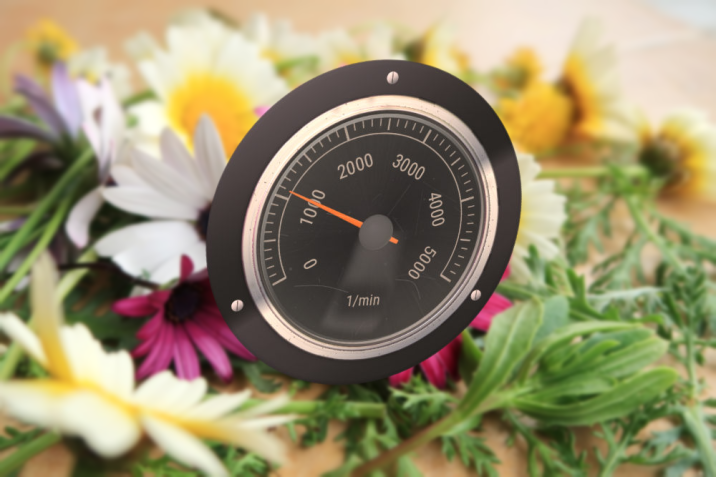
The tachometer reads 1100 rpm
